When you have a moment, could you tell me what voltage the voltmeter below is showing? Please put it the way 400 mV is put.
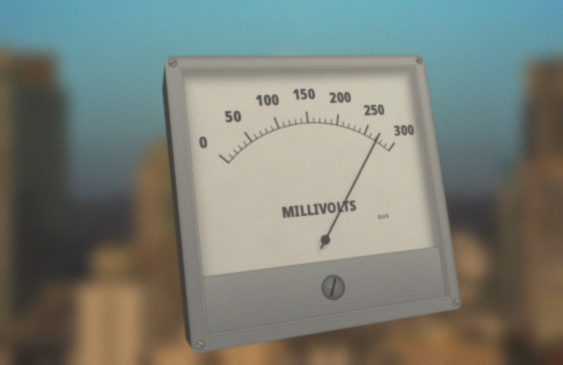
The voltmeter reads 270 mV
